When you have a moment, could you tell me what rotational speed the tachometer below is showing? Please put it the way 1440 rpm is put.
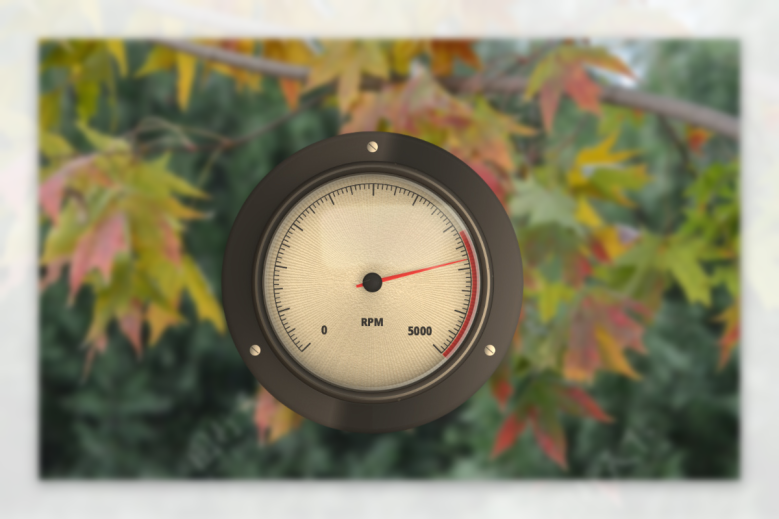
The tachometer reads 3900 rpm
